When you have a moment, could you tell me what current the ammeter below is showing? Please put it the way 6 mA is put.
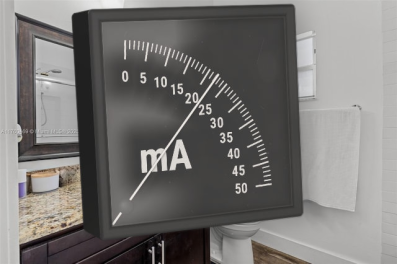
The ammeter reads 22 mA
